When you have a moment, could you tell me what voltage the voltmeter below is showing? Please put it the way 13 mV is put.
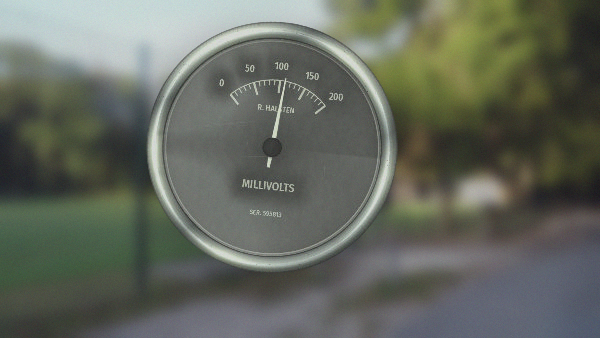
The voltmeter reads 110 mV
